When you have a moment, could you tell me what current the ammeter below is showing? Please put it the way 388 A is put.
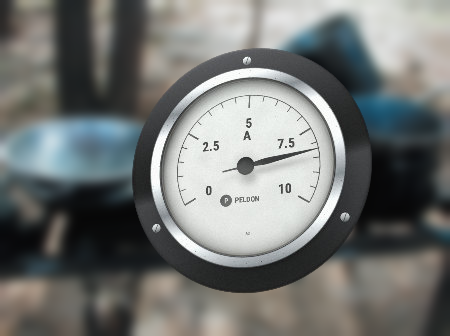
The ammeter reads 8.25 A
